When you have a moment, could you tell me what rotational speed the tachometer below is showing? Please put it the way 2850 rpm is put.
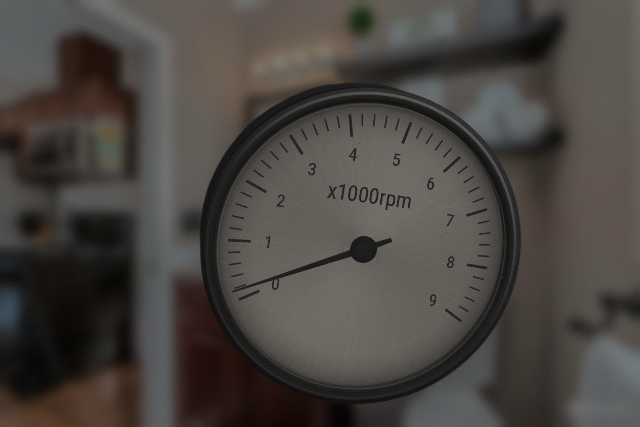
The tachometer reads 200 rpm
